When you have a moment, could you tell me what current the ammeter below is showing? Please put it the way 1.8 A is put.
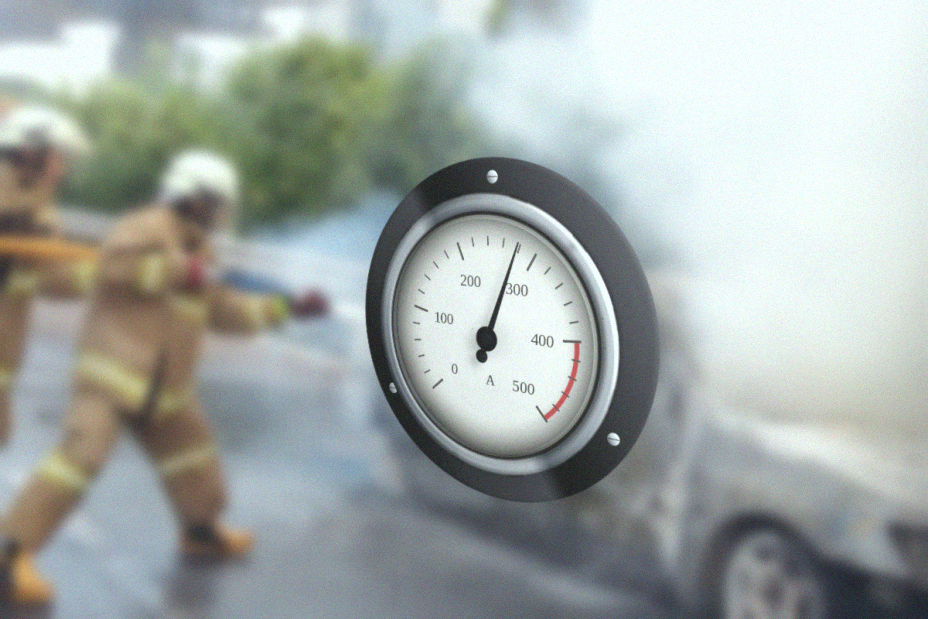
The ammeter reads 280 A
